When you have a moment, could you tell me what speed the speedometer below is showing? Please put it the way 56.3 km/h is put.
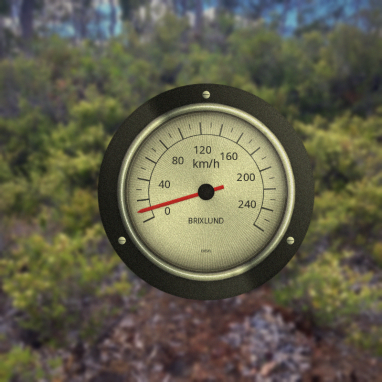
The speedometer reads 10 km/h
